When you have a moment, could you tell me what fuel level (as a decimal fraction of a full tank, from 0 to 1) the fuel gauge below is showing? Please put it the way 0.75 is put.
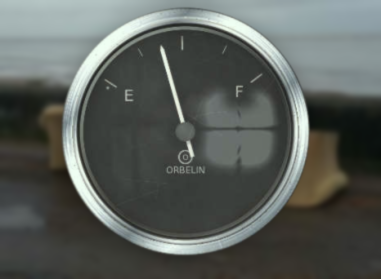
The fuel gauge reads 0.375
